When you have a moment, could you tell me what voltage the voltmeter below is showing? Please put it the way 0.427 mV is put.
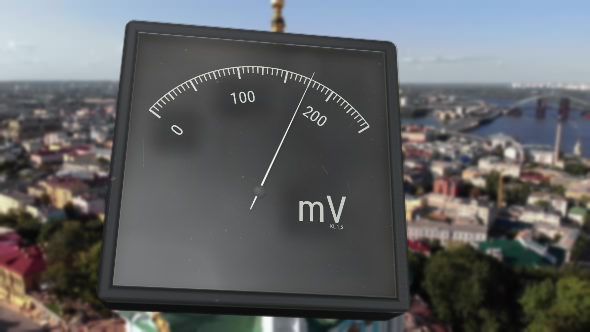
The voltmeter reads 175 mV
